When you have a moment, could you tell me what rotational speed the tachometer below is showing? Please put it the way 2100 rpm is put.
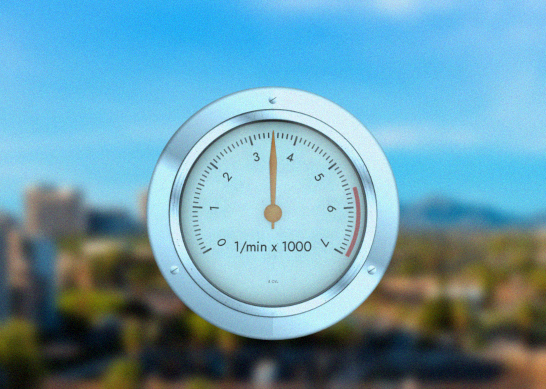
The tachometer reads 3500 rpm
